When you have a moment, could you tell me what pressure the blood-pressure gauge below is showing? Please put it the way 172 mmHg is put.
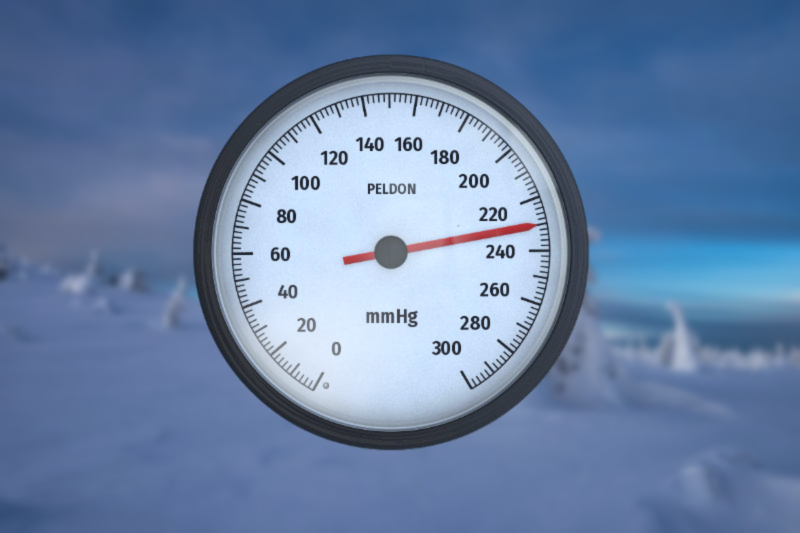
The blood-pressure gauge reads 230 mmHg
